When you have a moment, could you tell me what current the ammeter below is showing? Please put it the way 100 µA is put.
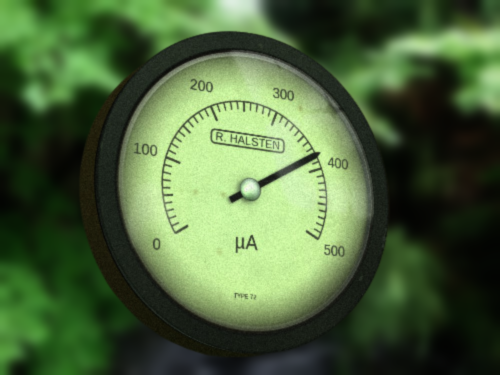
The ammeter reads 380 µA
